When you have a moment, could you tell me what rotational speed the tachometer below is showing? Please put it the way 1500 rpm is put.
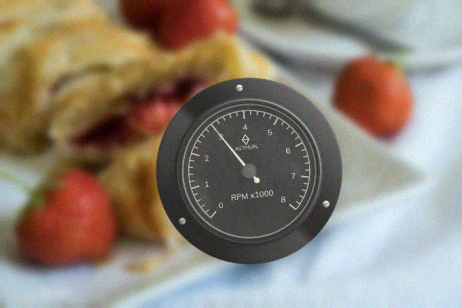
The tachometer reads 3000 rpm
